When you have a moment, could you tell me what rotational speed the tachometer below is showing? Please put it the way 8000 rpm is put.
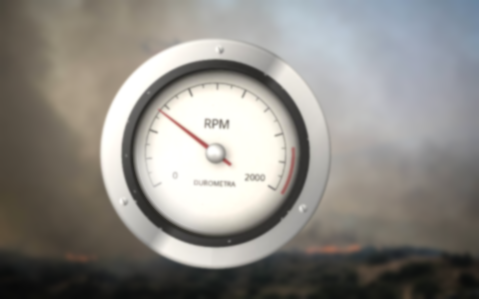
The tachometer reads 550 rpm
